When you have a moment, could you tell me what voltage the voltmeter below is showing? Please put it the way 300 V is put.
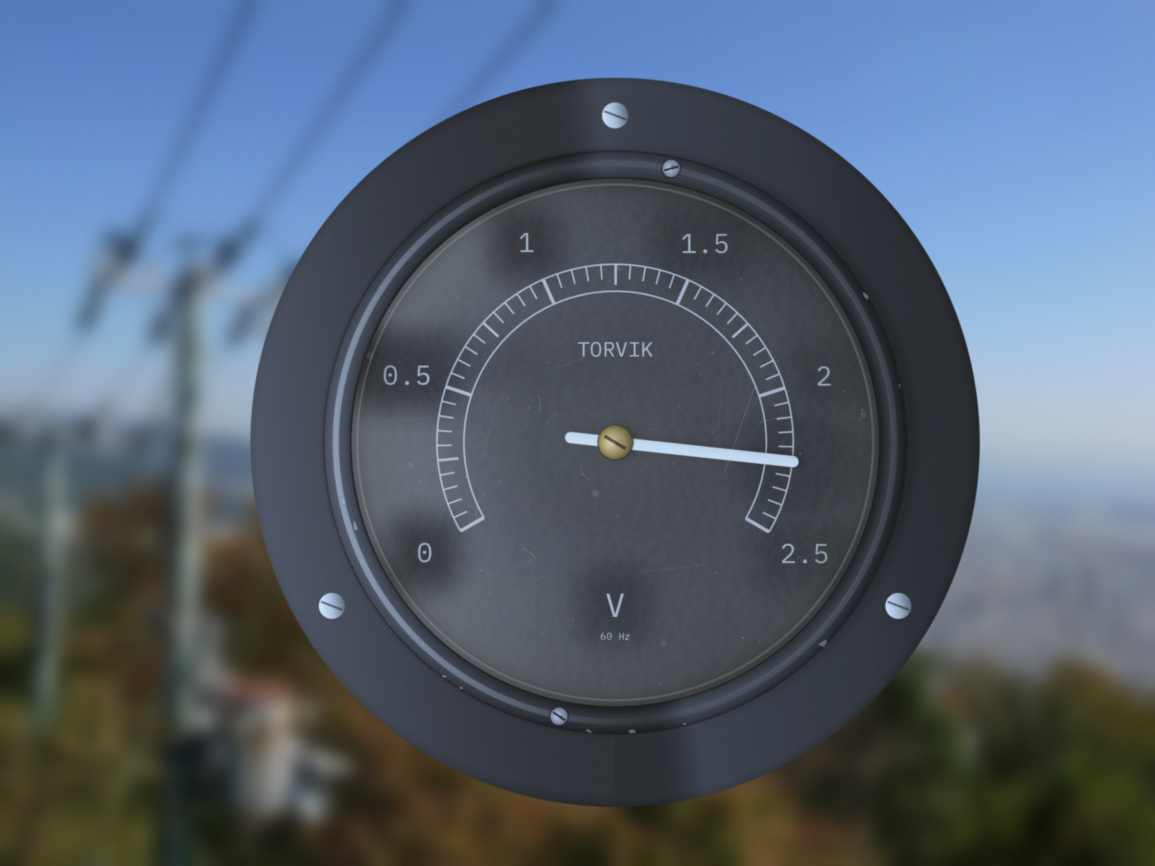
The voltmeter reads 2.25 V
